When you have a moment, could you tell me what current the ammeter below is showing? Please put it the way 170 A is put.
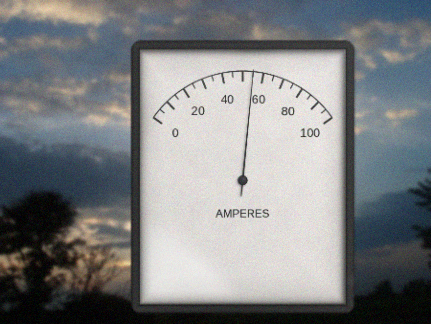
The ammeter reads 55 A
